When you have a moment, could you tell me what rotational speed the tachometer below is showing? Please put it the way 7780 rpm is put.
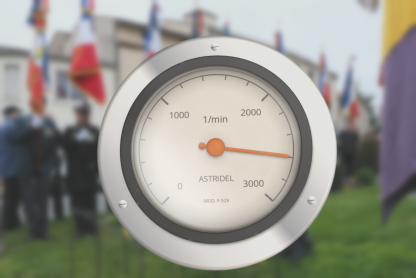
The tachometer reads 2600 rpm
